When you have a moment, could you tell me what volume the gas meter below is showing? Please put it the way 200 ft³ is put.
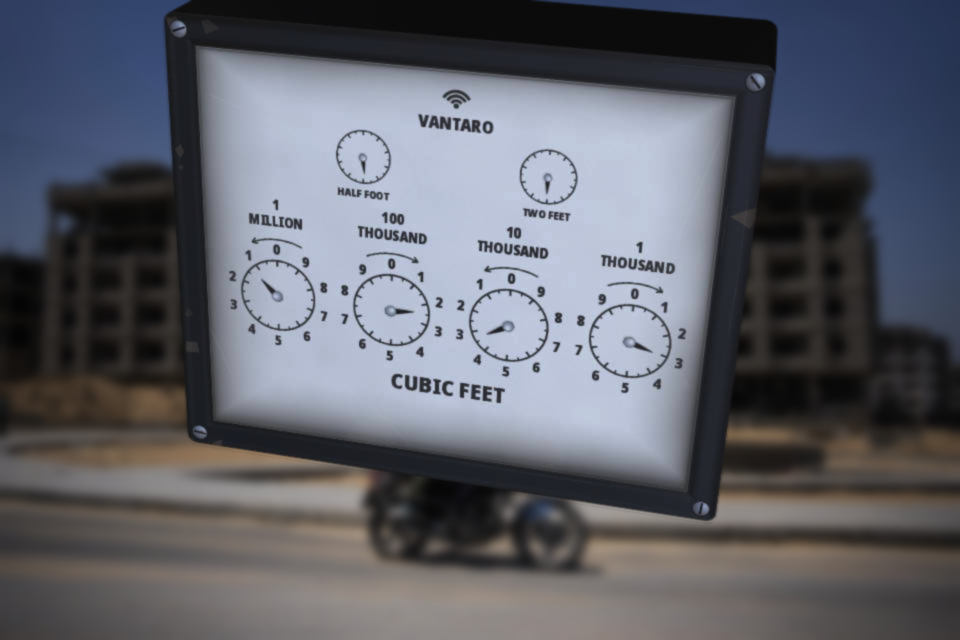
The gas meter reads 123300 ft³
